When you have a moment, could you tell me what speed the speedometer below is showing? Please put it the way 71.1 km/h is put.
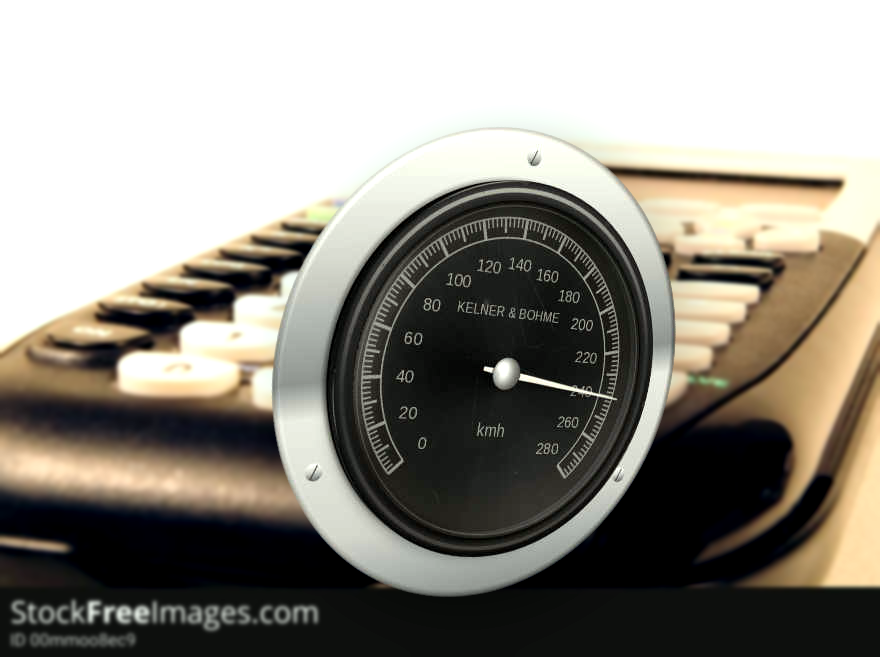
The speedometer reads 240 km/h
